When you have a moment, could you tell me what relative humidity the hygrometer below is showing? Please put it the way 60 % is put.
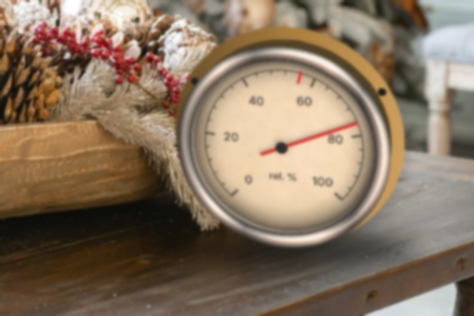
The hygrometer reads 76 %
